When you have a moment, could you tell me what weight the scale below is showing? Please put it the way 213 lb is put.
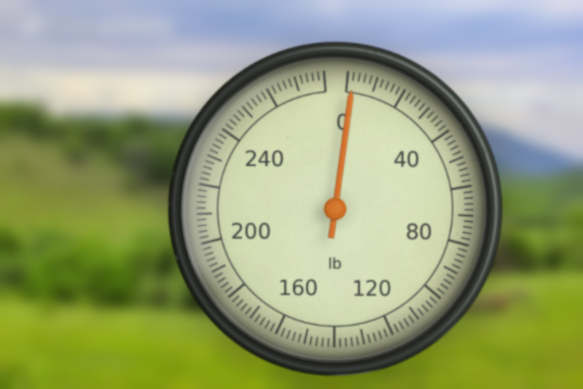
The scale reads 2 lb
